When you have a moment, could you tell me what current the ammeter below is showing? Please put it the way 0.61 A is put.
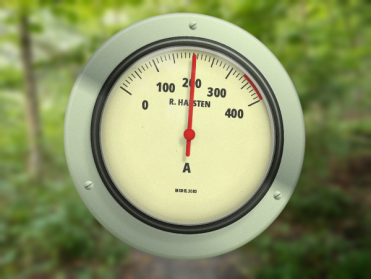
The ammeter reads 200 A
